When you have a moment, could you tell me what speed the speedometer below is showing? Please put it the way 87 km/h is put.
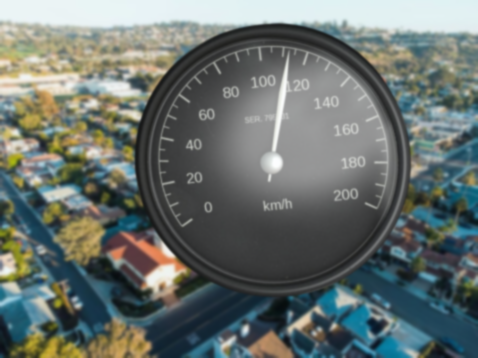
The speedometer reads 112.5 km/h
